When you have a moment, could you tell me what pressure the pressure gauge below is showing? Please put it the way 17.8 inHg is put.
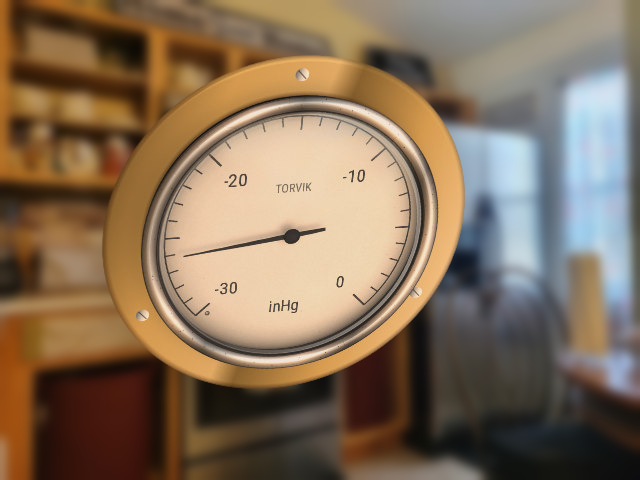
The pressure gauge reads -26 inHg
